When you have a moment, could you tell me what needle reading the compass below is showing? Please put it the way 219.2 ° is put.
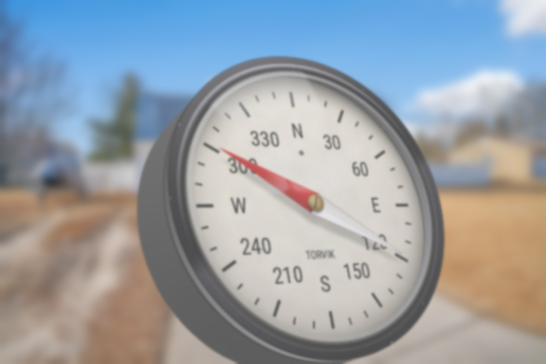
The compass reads 300 °
